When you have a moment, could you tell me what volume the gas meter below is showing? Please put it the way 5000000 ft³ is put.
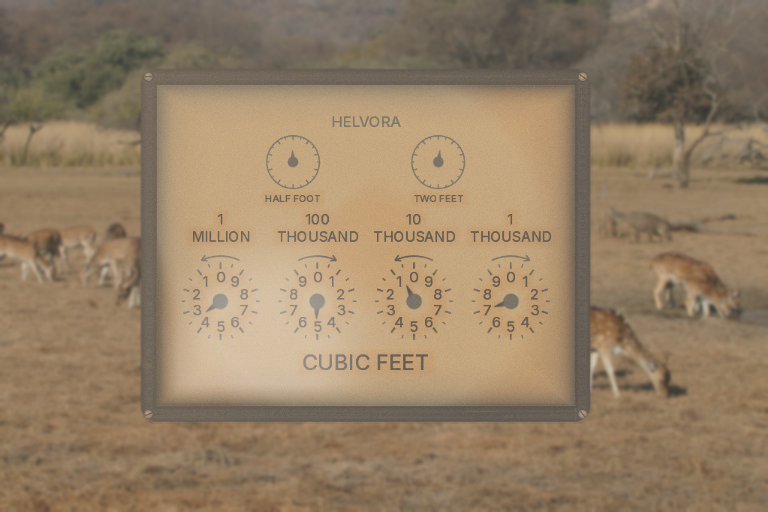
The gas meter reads 350700 ft³
